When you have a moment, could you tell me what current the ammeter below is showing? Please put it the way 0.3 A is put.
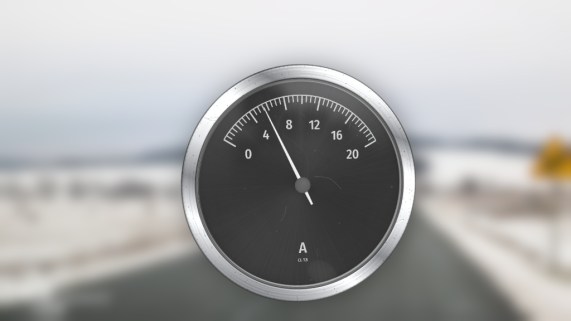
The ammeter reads 5.5 A
